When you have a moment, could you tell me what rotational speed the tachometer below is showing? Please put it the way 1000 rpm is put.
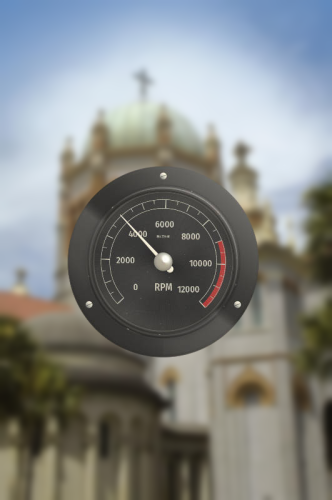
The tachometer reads 4000 rpm
